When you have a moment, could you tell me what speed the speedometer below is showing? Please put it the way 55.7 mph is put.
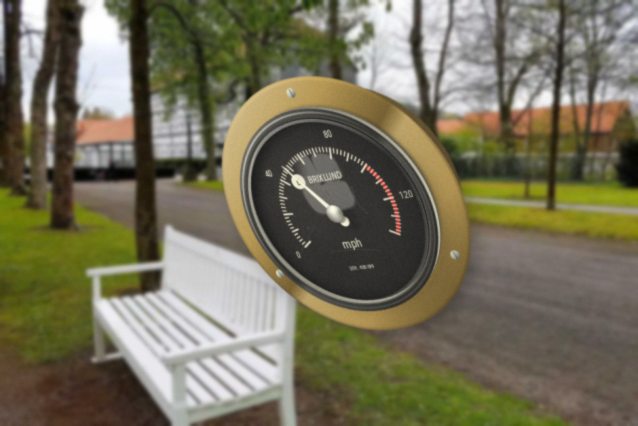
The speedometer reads 50 mph
